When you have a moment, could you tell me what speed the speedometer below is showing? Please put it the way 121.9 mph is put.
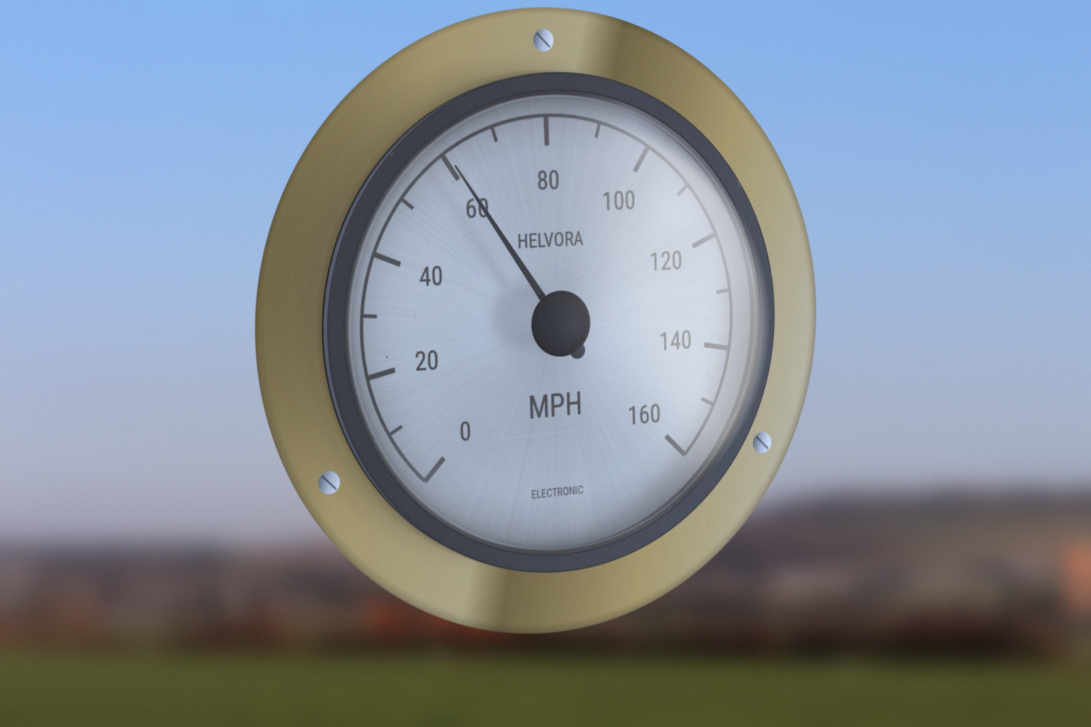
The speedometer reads 60 mph
